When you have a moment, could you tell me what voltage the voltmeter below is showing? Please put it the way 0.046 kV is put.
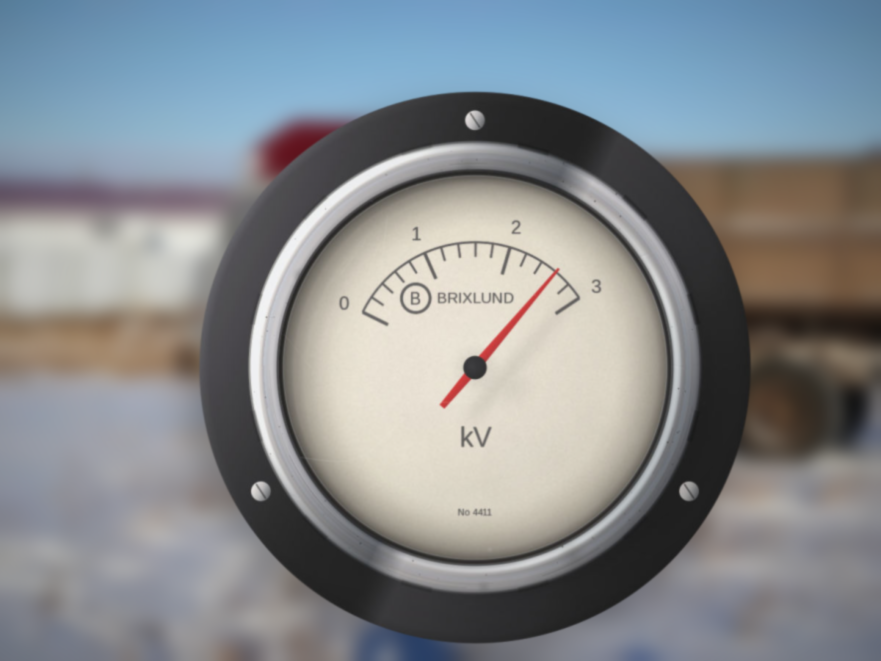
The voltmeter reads 2.6 kV
